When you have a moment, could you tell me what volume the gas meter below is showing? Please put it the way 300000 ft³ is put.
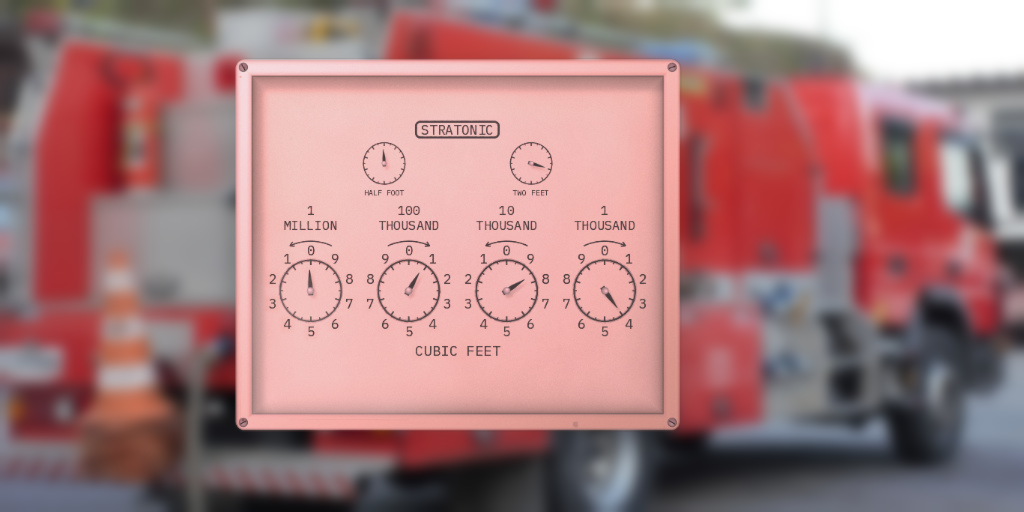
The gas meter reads 8400 ft³
